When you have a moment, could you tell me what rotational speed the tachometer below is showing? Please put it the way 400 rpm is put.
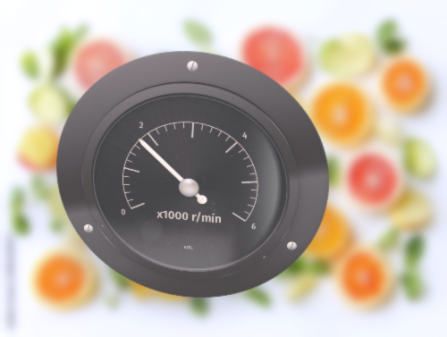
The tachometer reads 1800 rpm
